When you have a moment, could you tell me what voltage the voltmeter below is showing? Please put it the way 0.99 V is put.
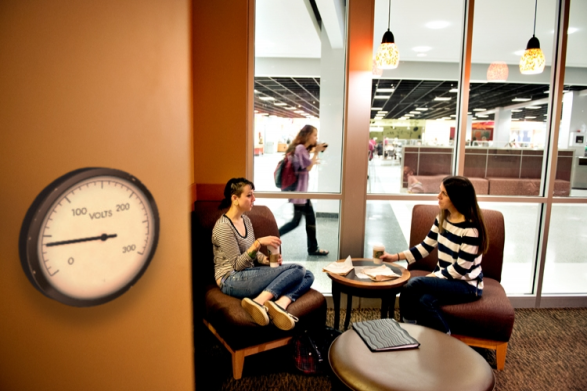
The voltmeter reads 40 V
